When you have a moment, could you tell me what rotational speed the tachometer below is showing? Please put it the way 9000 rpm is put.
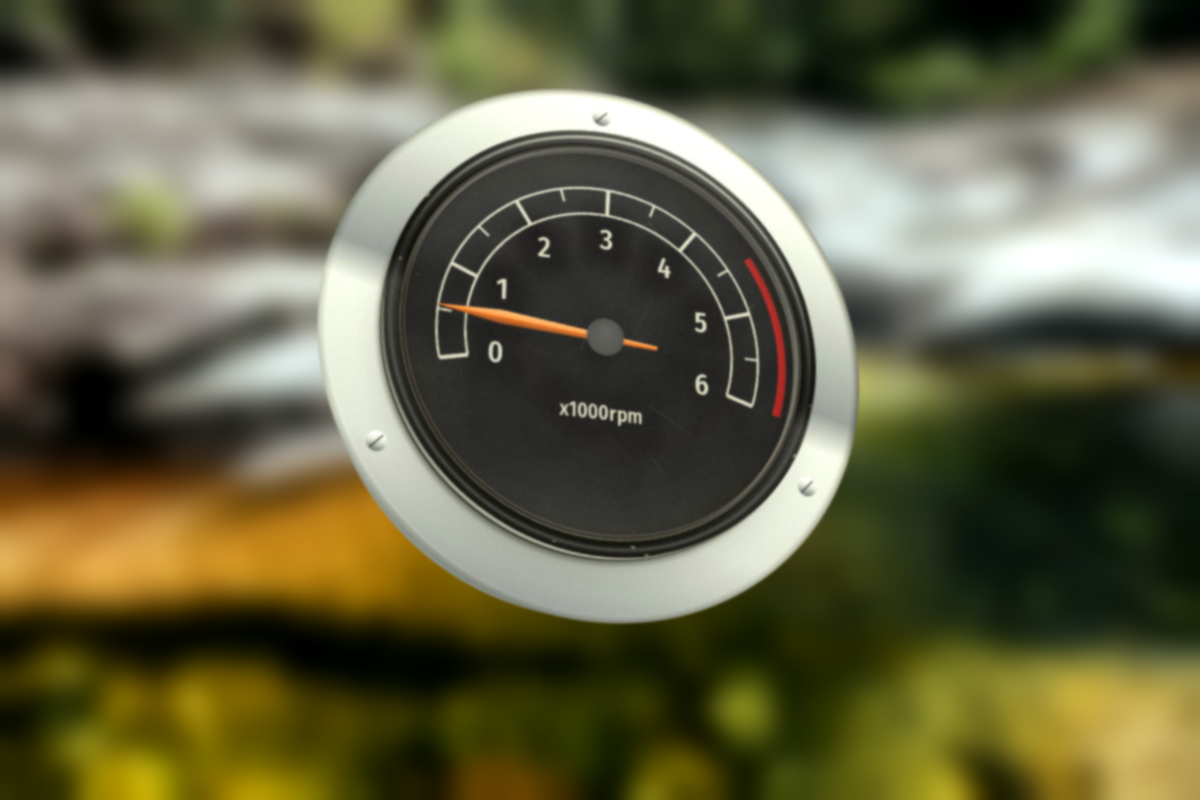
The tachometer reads 500 rpm
